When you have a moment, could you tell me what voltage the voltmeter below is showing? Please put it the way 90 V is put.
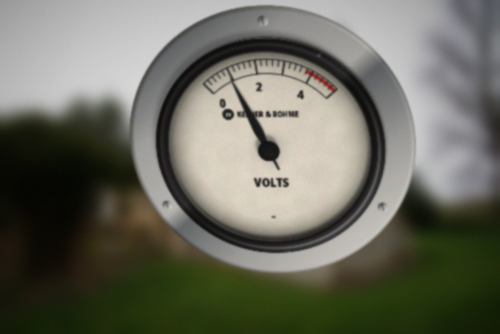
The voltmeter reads 1 V
